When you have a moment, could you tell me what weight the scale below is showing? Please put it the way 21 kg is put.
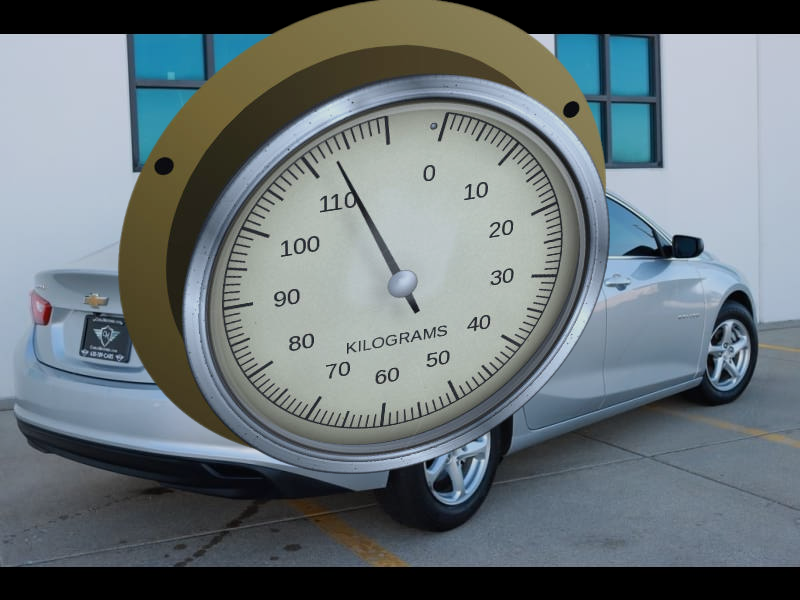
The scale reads 113 kg
